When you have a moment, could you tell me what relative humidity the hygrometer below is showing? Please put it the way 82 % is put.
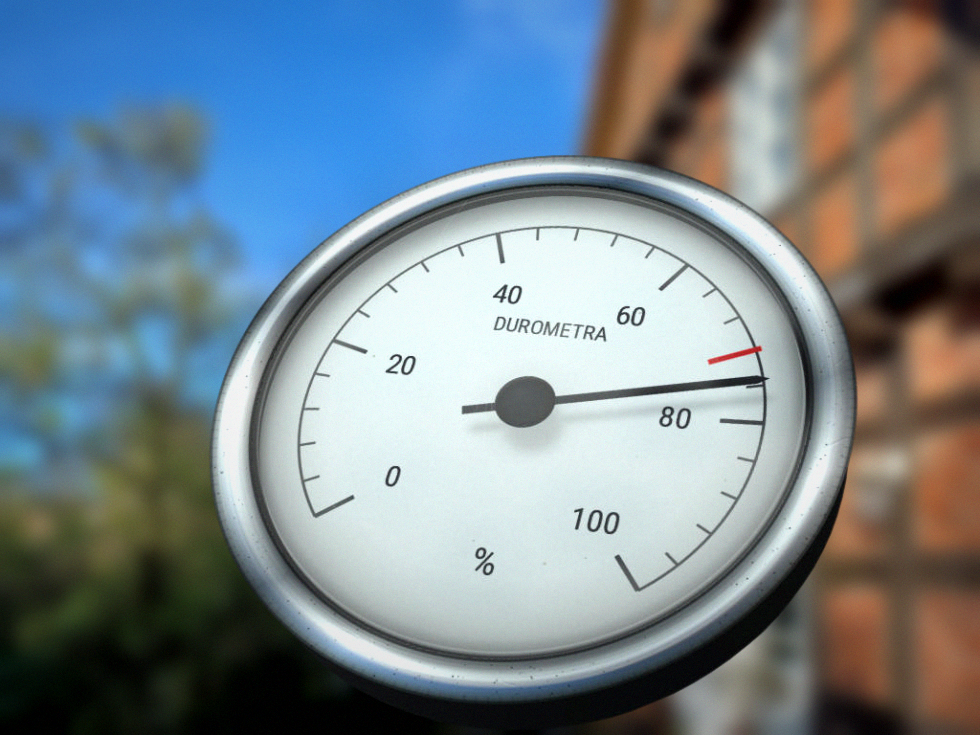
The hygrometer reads 76 %
